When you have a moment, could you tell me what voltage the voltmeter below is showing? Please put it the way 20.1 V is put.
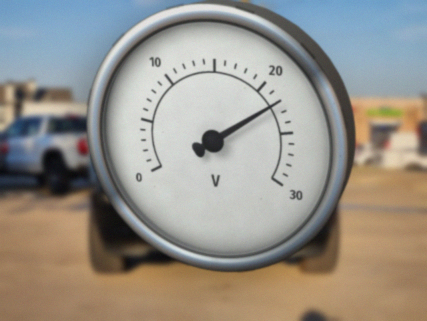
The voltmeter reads 22 V
